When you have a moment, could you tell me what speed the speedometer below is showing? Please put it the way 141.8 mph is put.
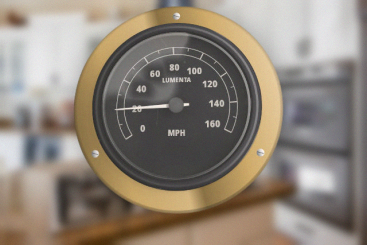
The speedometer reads 20 mph
